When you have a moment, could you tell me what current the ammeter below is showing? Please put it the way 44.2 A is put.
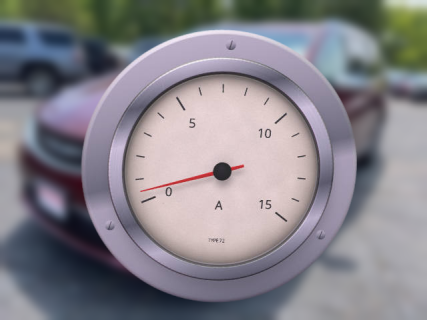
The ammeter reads 0.5 A
